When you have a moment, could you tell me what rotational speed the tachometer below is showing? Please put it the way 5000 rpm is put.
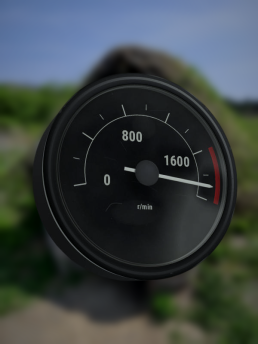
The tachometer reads 1900 rpm
